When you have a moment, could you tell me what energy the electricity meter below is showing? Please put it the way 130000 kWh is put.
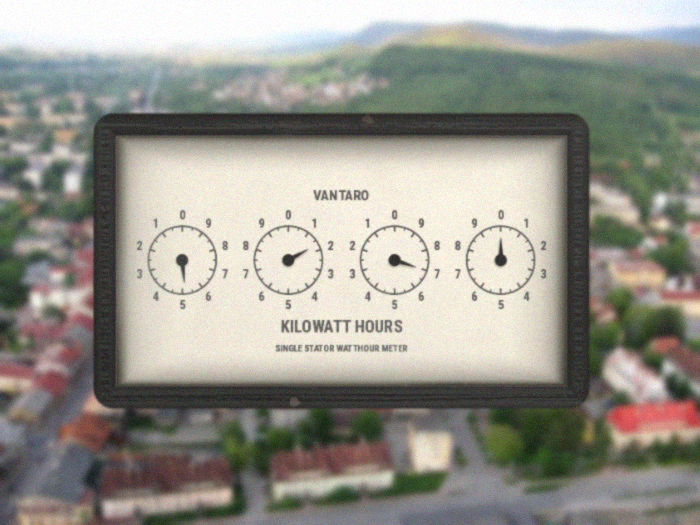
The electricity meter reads 5170 kWh
